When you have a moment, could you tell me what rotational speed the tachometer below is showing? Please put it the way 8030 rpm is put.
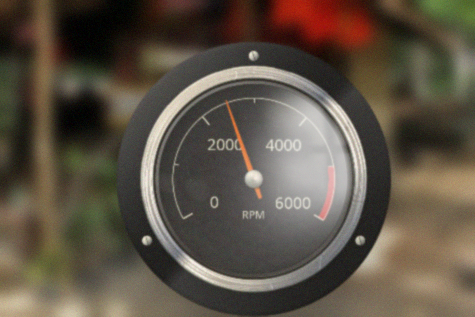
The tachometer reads 2500 rpm
